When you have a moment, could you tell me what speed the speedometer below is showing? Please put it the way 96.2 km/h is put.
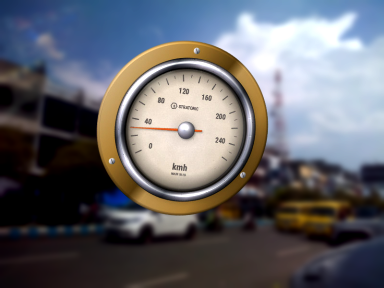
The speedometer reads 30 km/h
